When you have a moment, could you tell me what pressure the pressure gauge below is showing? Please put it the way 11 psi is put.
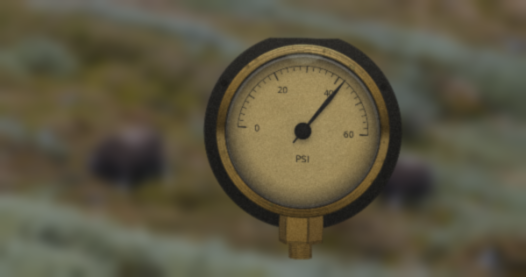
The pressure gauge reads 42 psi
